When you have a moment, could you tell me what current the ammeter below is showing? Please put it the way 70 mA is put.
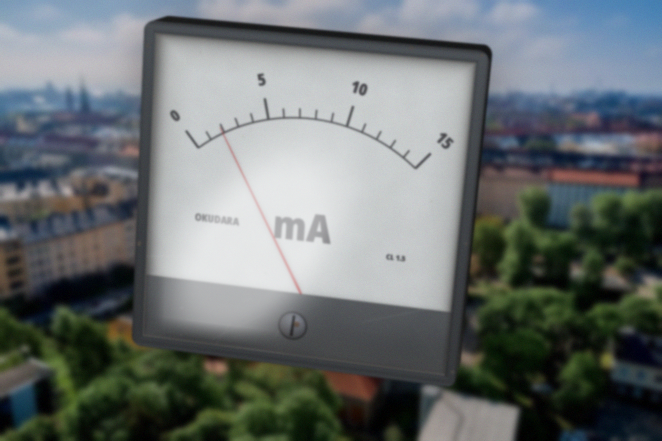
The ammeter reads 2 mA
